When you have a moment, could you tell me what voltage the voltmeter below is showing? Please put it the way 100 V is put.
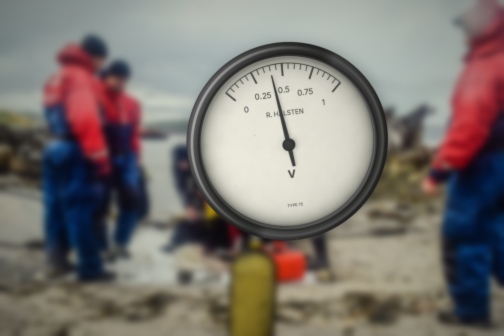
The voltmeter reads 0.4 V
